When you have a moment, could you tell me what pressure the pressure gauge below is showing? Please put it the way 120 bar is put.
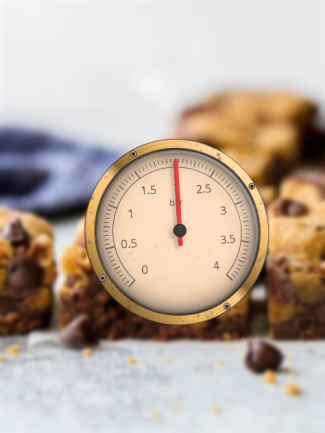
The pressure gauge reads 2 bar
